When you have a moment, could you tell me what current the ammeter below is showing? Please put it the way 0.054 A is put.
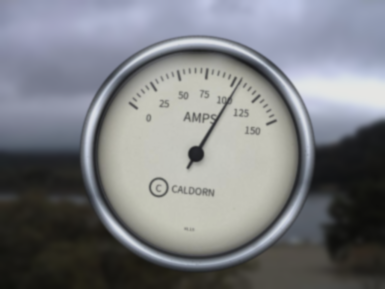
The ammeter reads 105 A
